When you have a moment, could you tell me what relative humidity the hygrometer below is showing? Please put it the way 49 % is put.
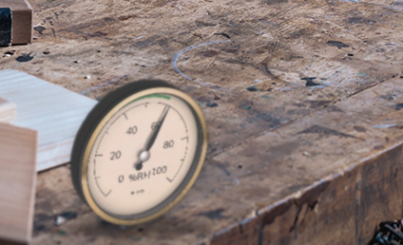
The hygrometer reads 60 %
